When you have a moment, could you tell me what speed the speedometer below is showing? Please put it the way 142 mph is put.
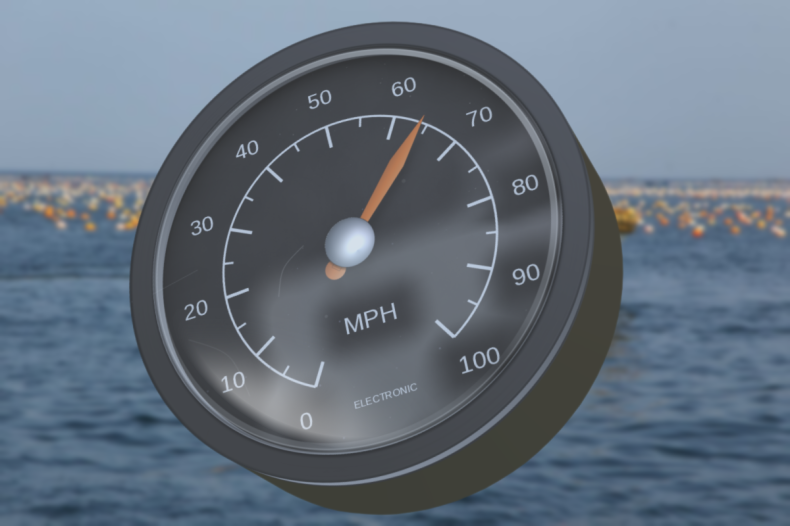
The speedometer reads 65 mph
